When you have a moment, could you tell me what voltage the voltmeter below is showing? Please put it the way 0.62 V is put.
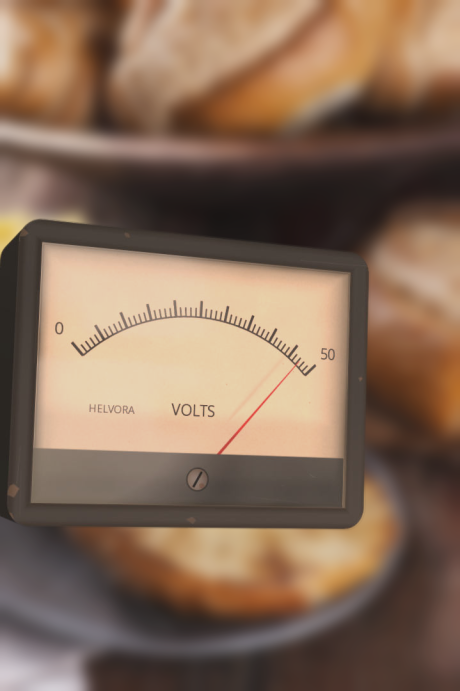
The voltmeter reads 47 V
